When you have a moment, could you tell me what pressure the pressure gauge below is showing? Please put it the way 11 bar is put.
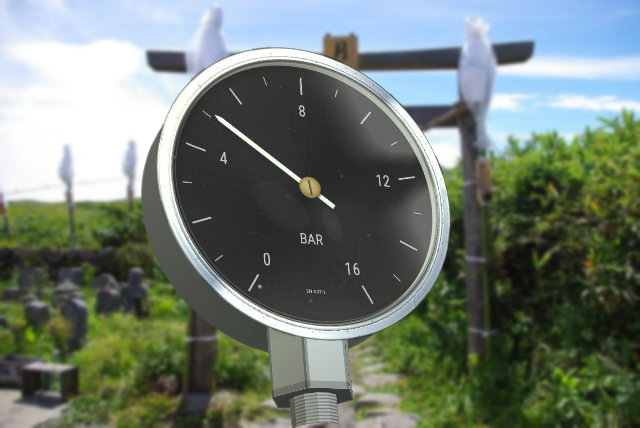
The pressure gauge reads 5 bar
